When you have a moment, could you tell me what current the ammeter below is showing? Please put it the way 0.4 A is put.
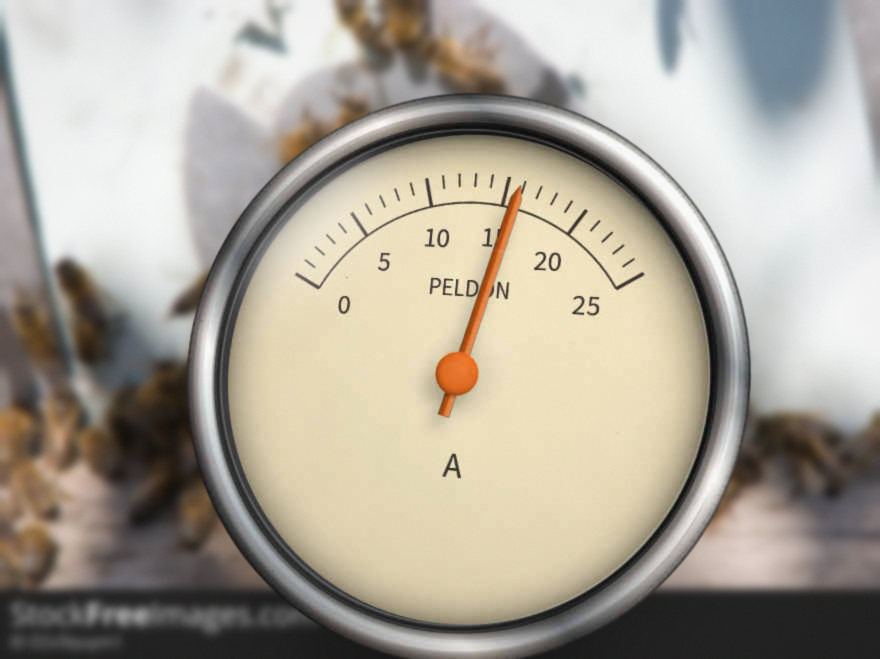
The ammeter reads 16 A
